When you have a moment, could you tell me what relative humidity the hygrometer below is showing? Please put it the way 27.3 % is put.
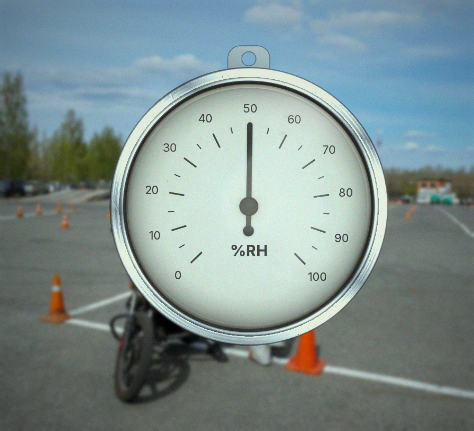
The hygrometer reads 50 %
